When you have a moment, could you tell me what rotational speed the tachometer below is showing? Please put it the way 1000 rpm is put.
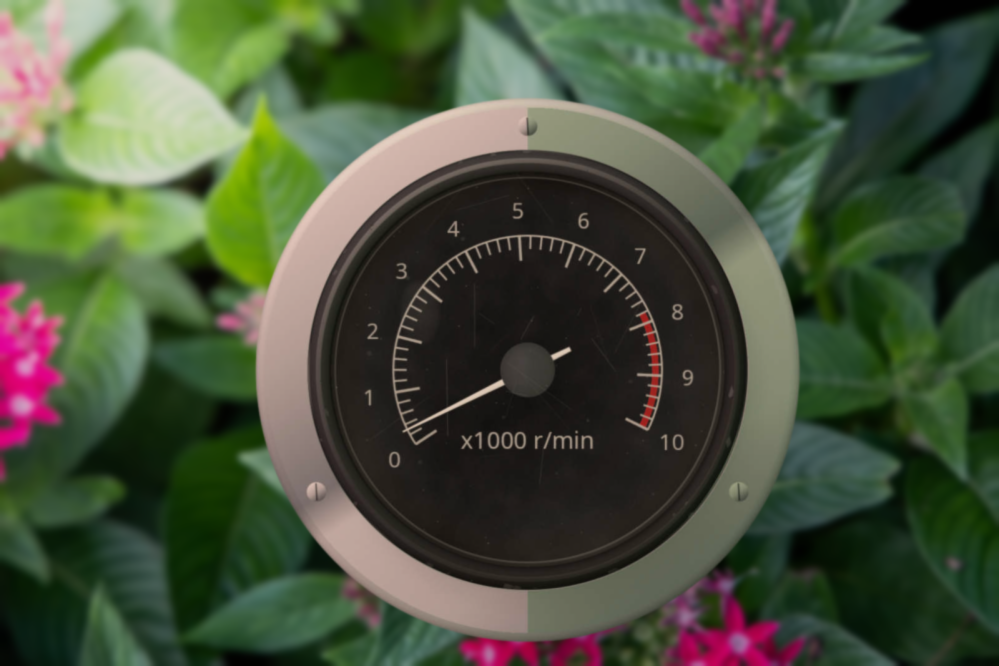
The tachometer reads 300 rpm
